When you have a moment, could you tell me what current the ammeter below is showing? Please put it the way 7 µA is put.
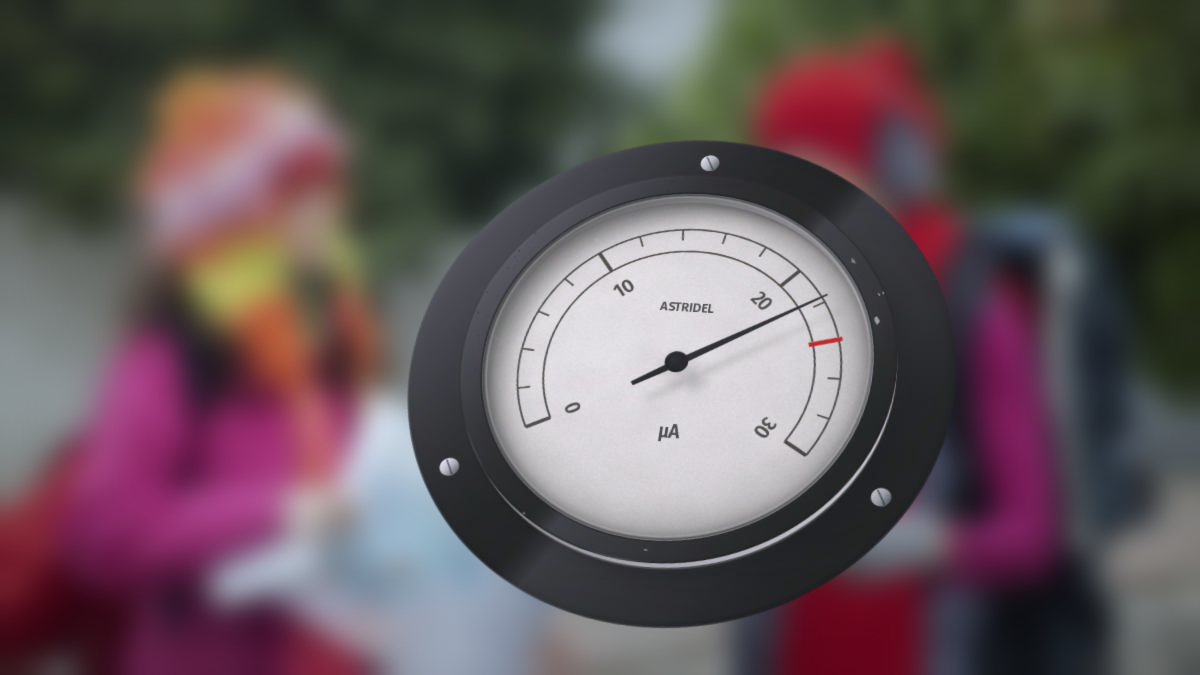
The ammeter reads 22 µA
